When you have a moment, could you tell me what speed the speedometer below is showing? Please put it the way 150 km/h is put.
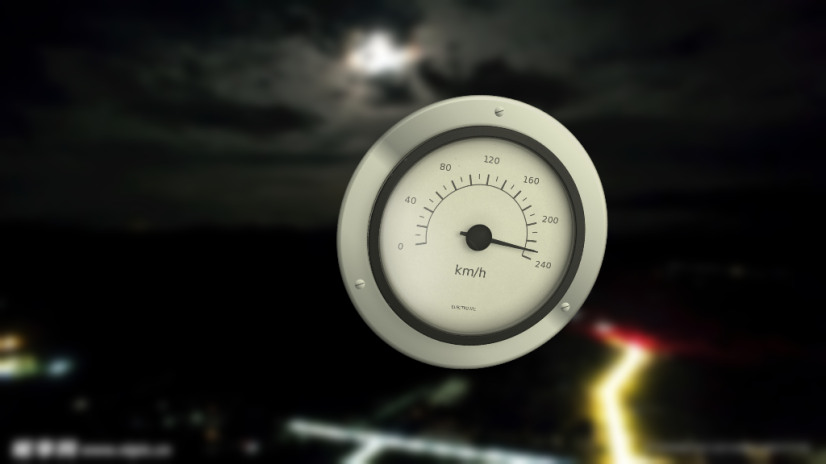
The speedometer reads 230 km/h
